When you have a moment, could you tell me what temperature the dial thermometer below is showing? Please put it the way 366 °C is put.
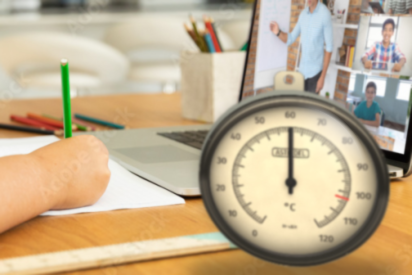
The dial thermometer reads 60 °C
